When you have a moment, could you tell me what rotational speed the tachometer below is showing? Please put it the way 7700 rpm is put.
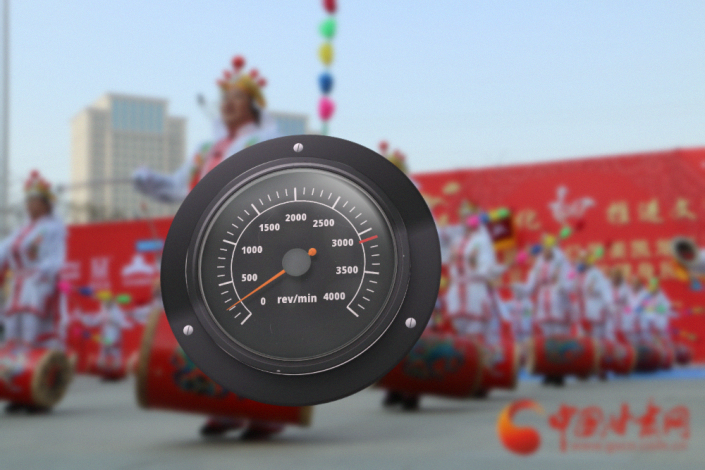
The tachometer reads 200 rpm
